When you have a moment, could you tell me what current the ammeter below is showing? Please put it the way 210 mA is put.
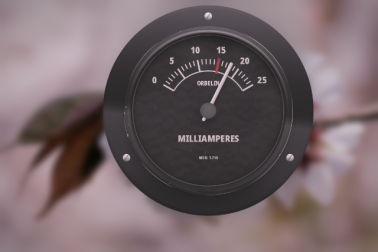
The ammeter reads 18 mA
